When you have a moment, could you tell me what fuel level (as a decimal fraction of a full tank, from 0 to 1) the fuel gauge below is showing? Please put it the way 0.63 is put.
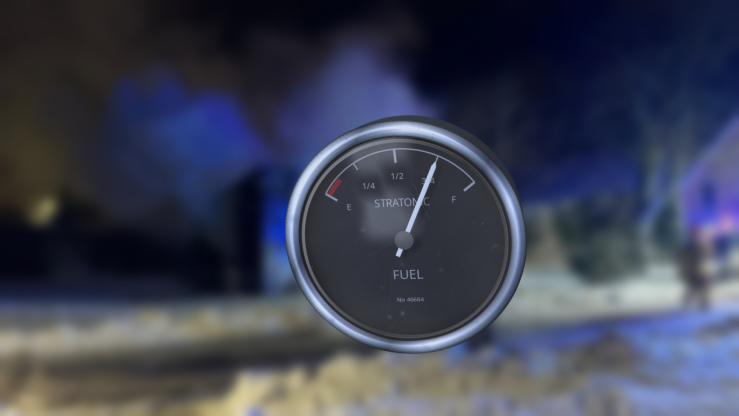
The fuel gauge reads 0.75
